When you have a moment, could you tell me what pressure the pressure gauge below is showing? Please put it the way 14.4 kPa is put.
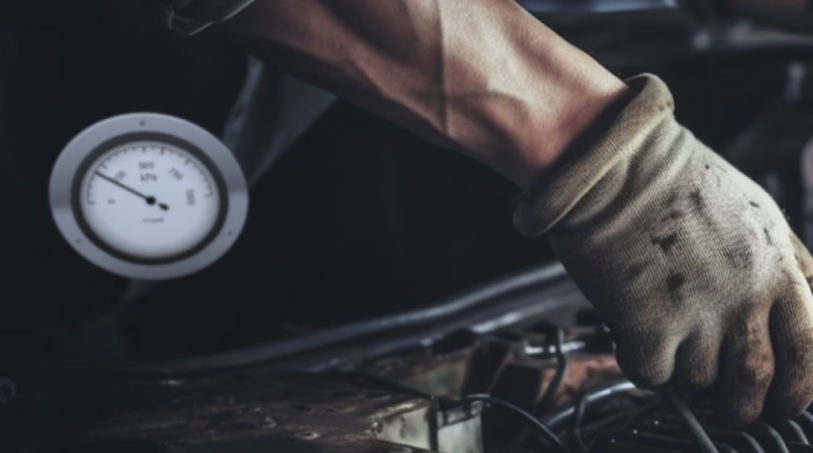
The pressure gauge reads 200 kPa
